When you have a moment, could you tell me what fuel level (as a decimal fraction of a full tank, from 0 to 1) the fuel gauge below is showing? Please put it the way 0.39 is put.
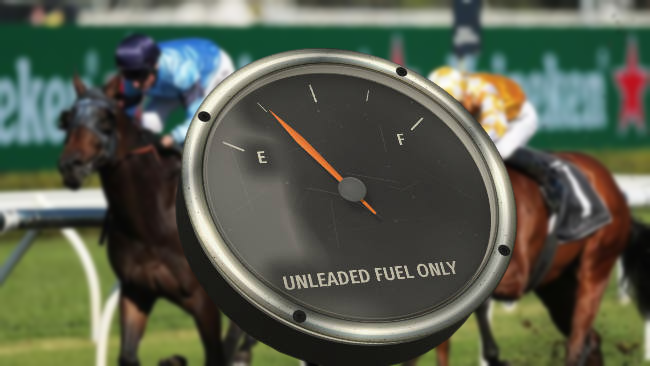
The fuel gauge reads 0.25
